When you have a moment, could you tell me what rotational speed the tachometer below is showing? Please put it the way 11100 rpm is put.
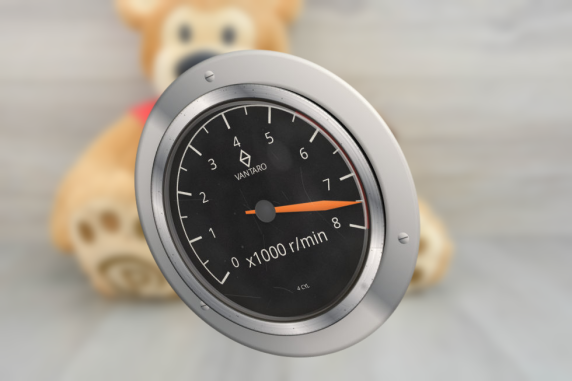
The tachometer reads 7500 rpm
